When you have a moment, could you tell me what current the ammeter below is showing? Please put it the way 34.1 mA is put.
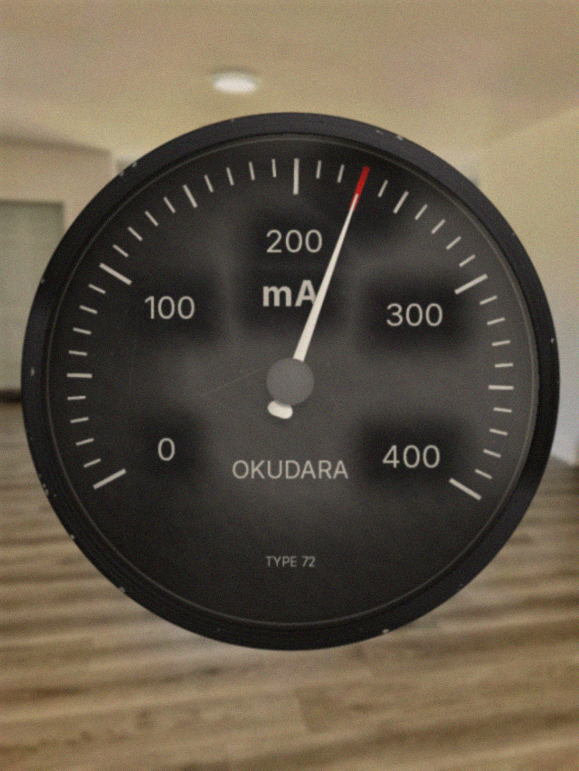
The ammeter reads 230 mA
